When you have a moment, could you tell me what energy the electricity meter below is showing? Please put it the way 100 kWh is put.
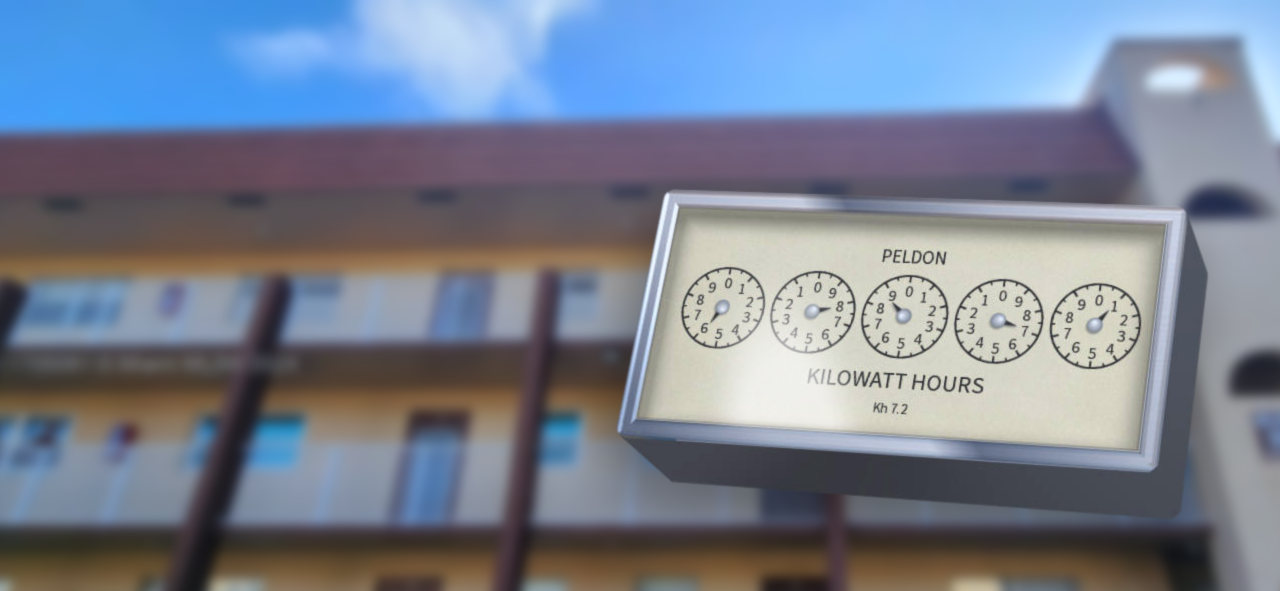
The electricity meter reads 57871 kWh
